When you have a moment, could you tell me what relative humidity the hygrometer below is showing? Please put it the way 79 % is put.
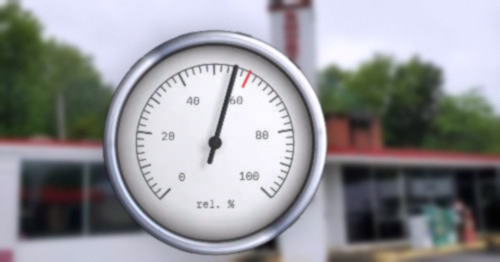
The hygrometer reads 56 %
